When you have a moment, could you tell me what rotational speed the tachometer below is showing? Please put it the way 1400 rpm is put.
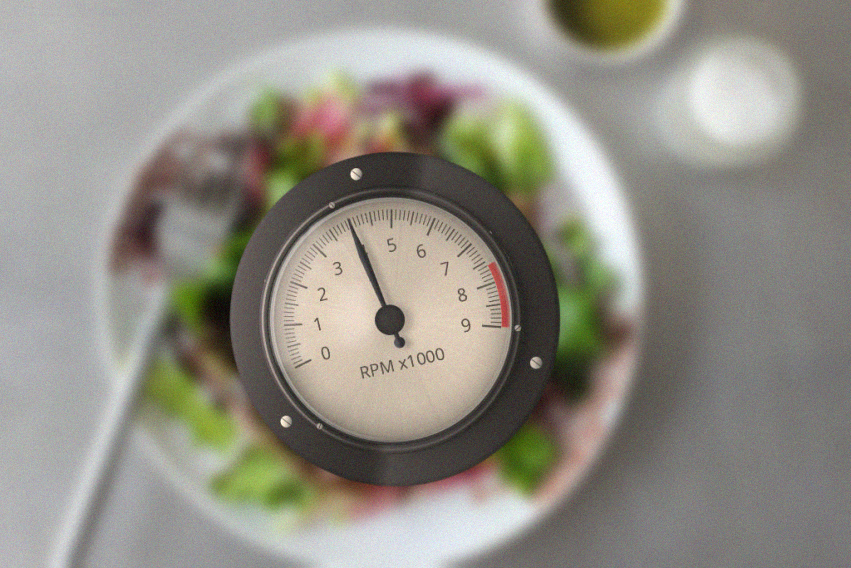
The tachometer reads 4000 rpm
